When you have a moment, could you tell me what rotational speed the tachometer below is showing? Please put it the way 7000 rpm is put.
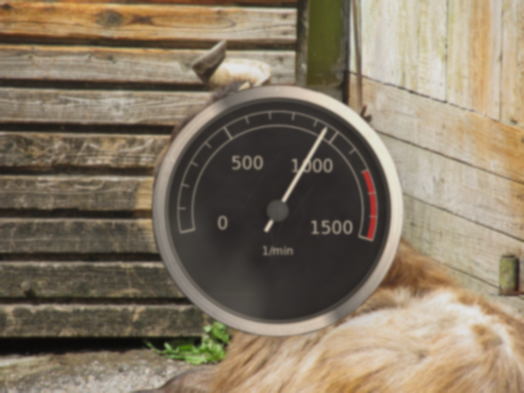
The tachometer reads 950 rpm
